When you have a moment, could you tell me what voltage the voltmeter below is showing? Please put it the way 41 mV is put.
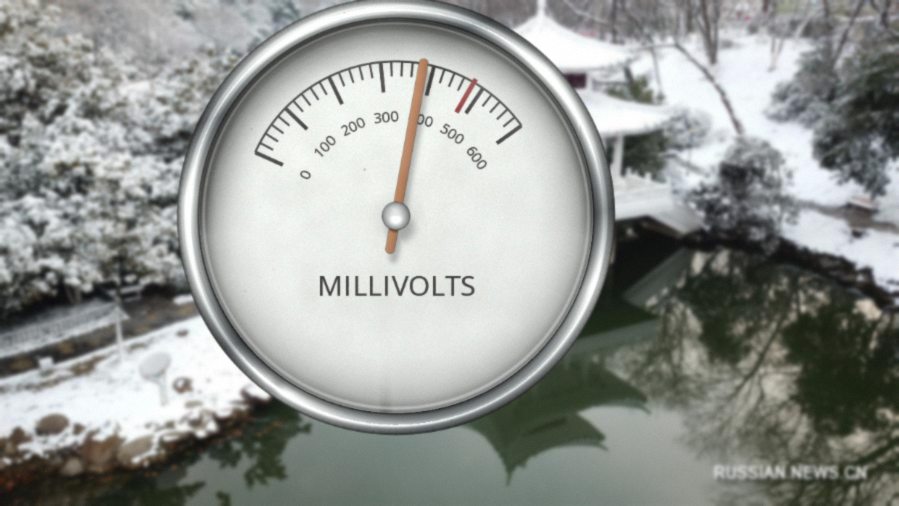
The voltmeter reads 380 mV
